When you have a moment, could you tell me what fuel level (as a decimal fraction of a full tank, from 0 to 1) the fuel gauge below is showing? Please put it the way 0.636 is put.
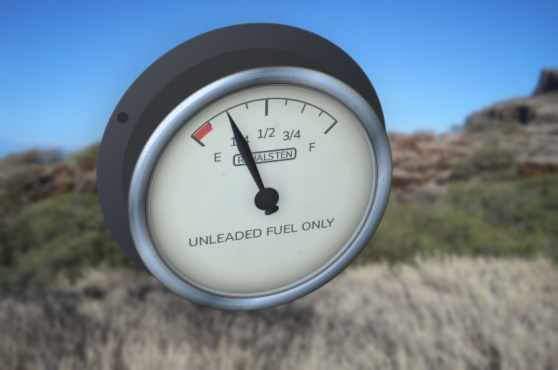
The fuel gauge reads 0.25
